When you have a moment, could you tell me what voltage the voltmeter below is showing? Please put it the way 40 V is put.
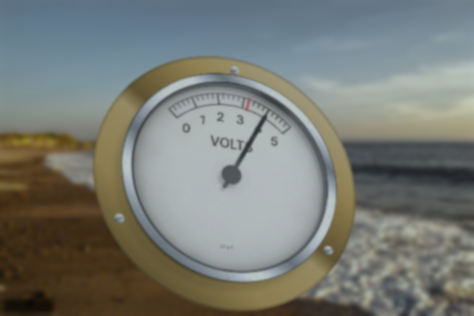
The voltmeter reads 4 V
